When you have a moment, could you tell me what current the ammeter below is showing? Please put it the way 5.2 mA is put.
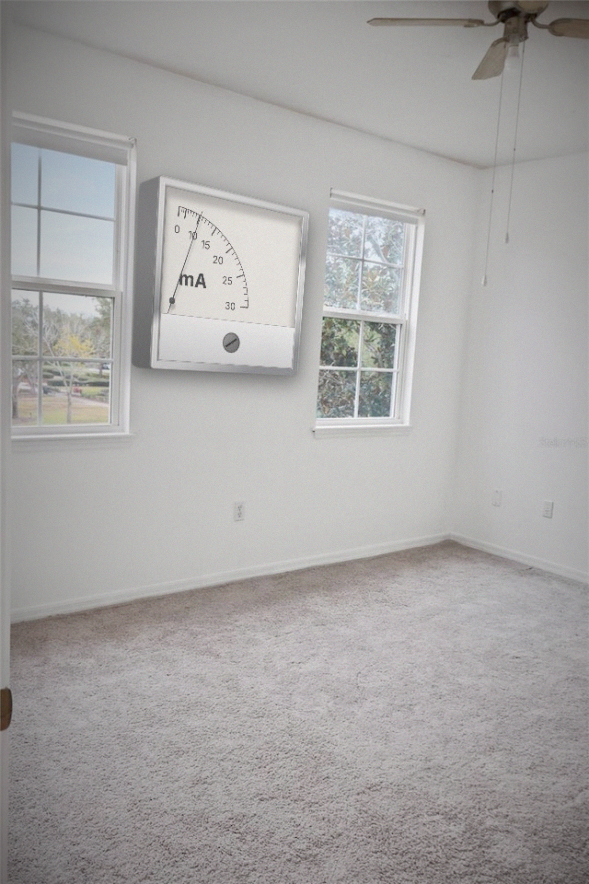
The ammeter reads 10 mA
